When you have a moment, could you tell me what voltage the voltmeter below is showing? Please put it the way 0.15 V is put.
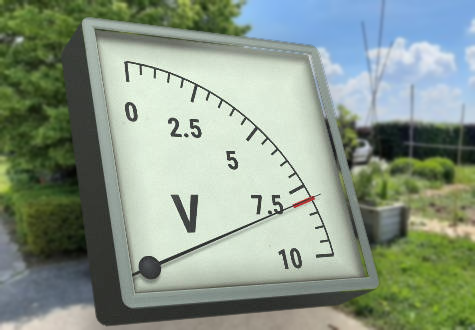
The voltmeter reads 8 V
